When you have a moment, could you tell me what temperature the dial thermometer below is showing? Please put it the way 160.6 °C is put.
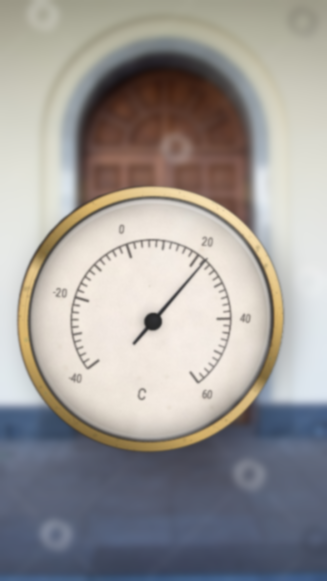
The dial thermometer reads 22 °C
